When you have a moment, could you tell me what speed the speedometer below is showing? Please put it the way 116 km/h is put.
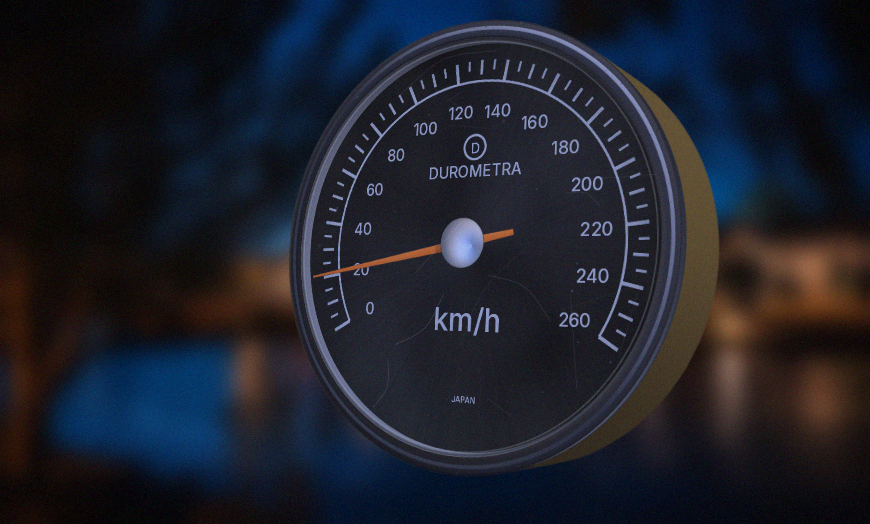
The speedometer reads 20 km/h
